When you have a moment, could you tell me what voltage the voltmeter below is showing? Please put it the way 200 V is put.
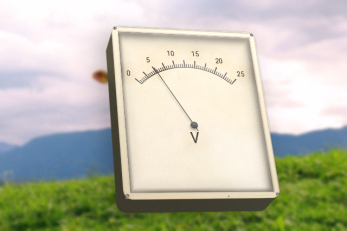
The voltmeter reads 5 V
